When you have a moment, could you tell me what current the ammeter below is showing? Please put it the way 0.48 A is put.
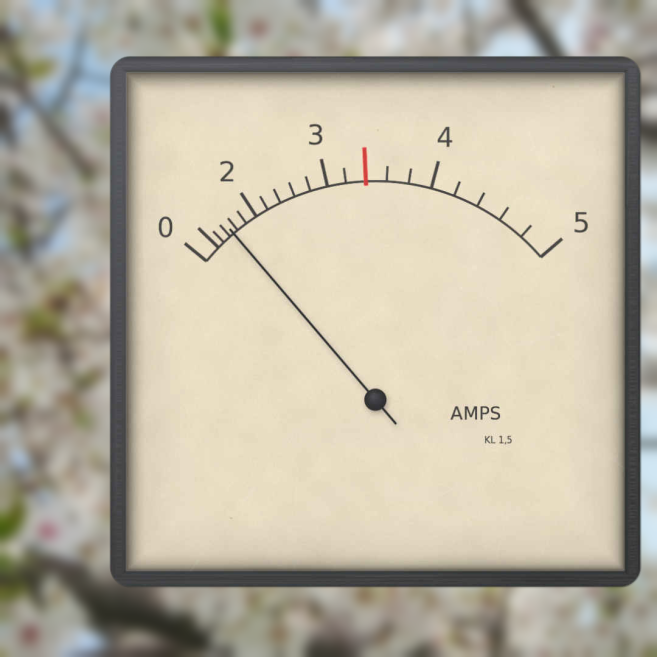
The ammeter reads 1.5 A
